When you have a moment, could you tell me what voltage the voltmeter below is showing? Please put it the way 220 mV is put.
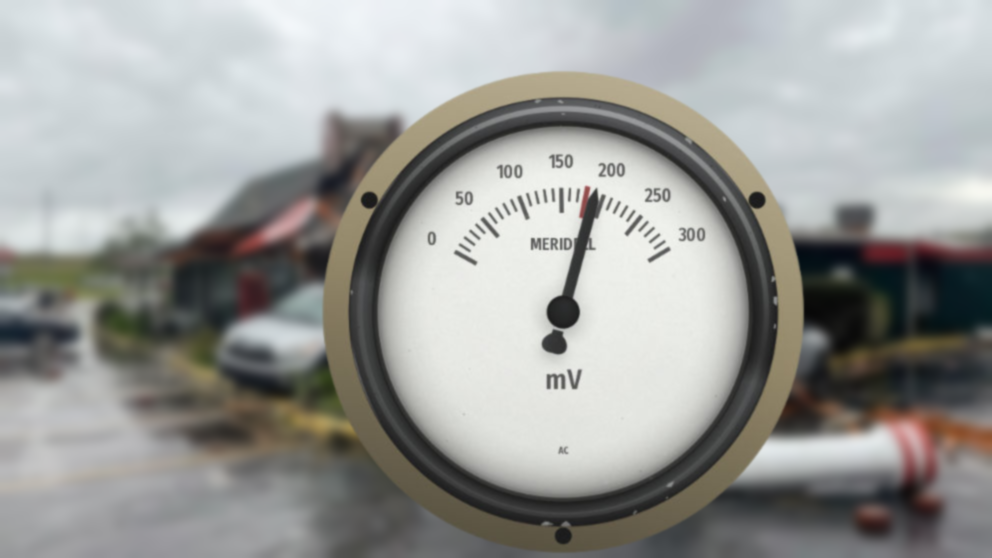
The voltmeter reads 190 mV
